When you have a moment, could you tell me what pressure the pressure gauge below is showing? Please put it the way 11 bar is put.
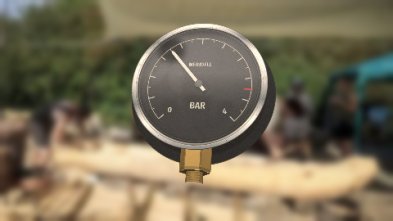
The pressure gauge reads 1.4 bar
